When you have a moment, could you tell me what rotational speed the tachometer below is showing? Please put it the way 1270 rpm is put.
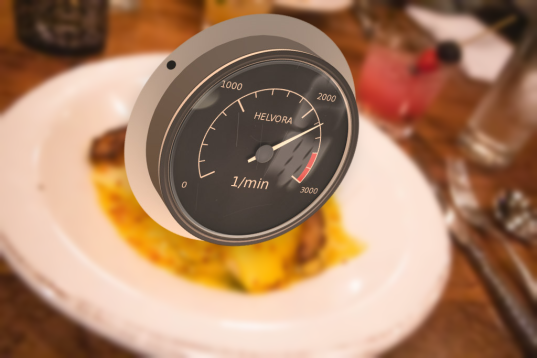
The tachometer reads 2200 rpm
